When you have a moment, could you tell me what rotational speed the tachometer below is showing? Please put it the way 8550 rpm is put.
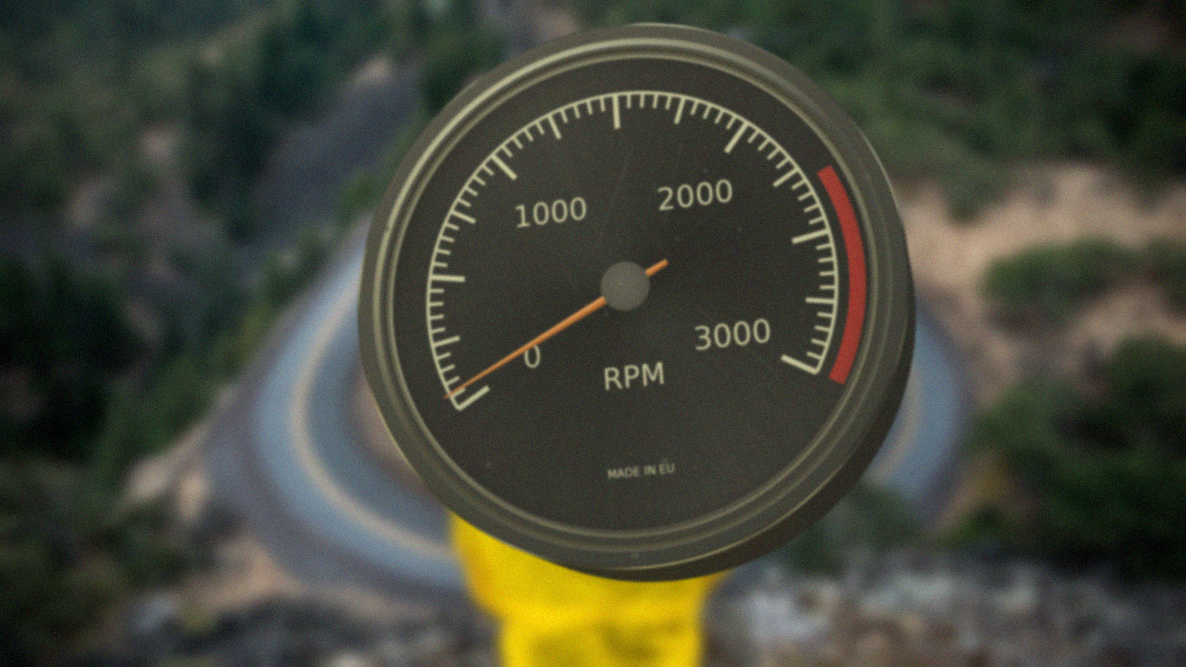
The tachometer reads 50 rpm
